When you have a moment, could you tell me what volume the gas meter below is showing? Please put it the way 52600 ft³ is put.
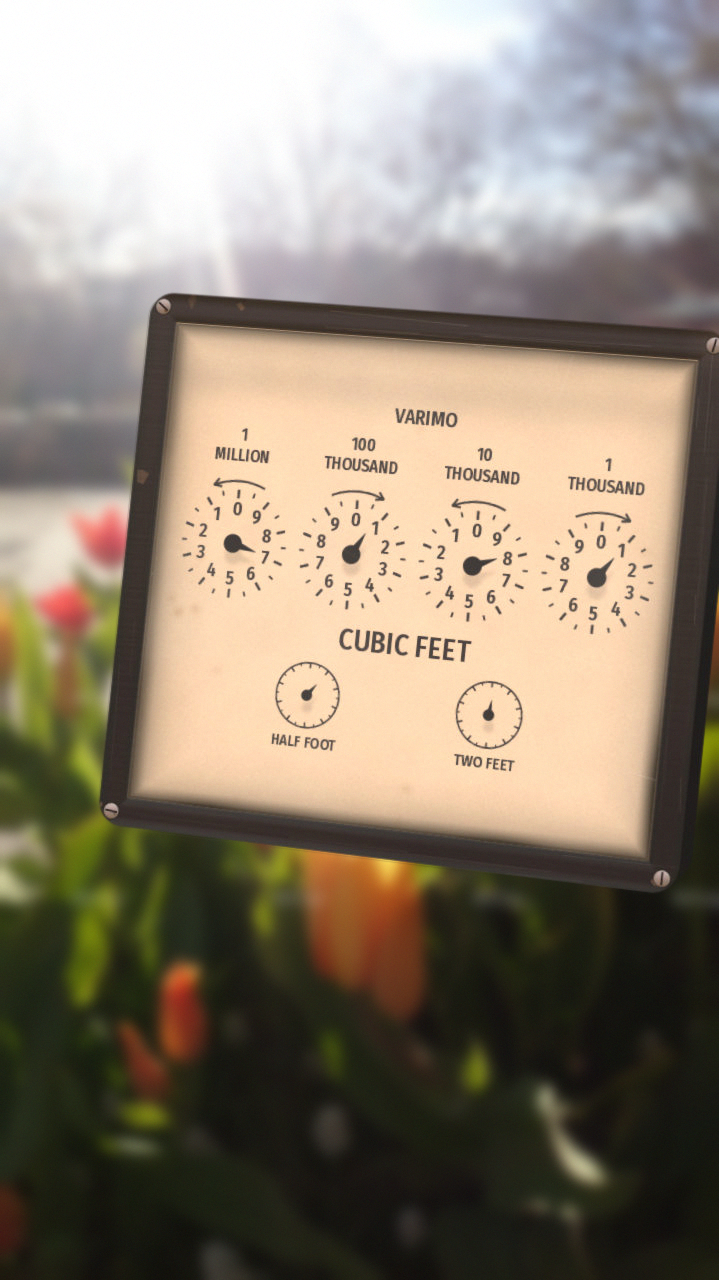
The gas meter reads 708100 ft³
